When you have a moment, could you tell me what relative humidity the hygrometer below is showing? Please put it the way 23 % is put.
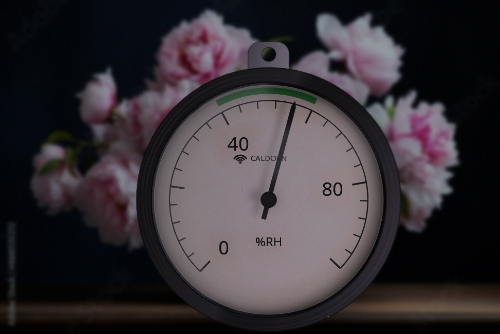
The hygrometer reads 56 %
